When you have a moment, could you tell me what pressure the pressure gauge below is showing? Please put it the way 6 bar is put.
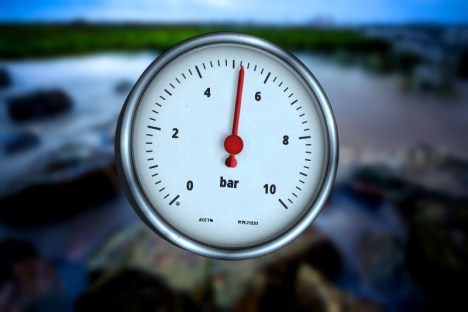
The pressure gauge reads 5.2 bar
